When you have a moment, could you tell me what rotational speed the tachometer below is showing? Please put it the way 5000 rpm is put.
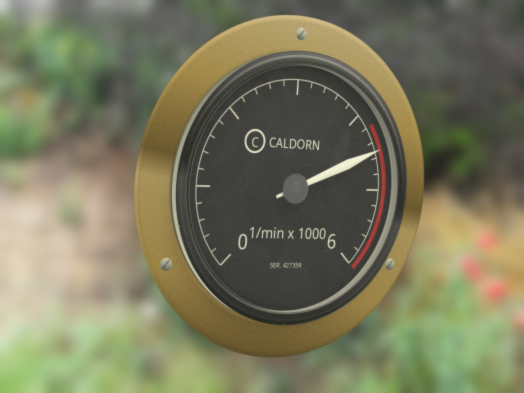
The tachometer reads 4500 rpm
